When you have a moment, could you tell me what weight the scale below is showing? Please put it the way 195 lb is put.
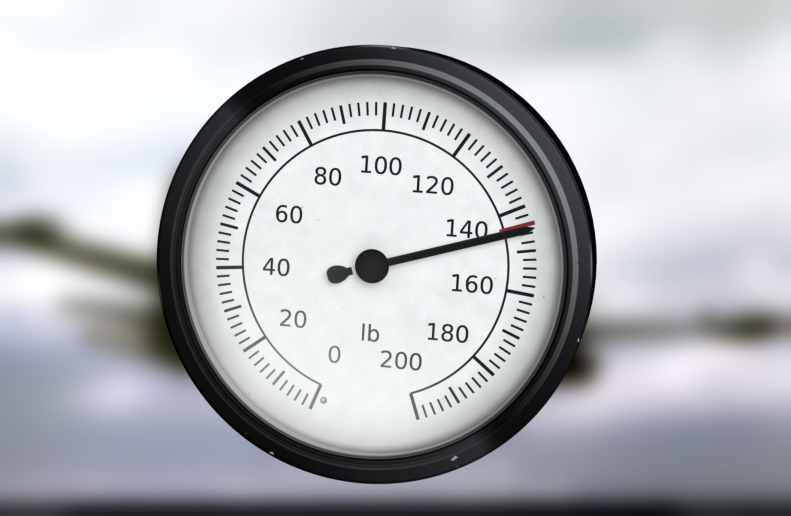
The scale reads 145 lb
